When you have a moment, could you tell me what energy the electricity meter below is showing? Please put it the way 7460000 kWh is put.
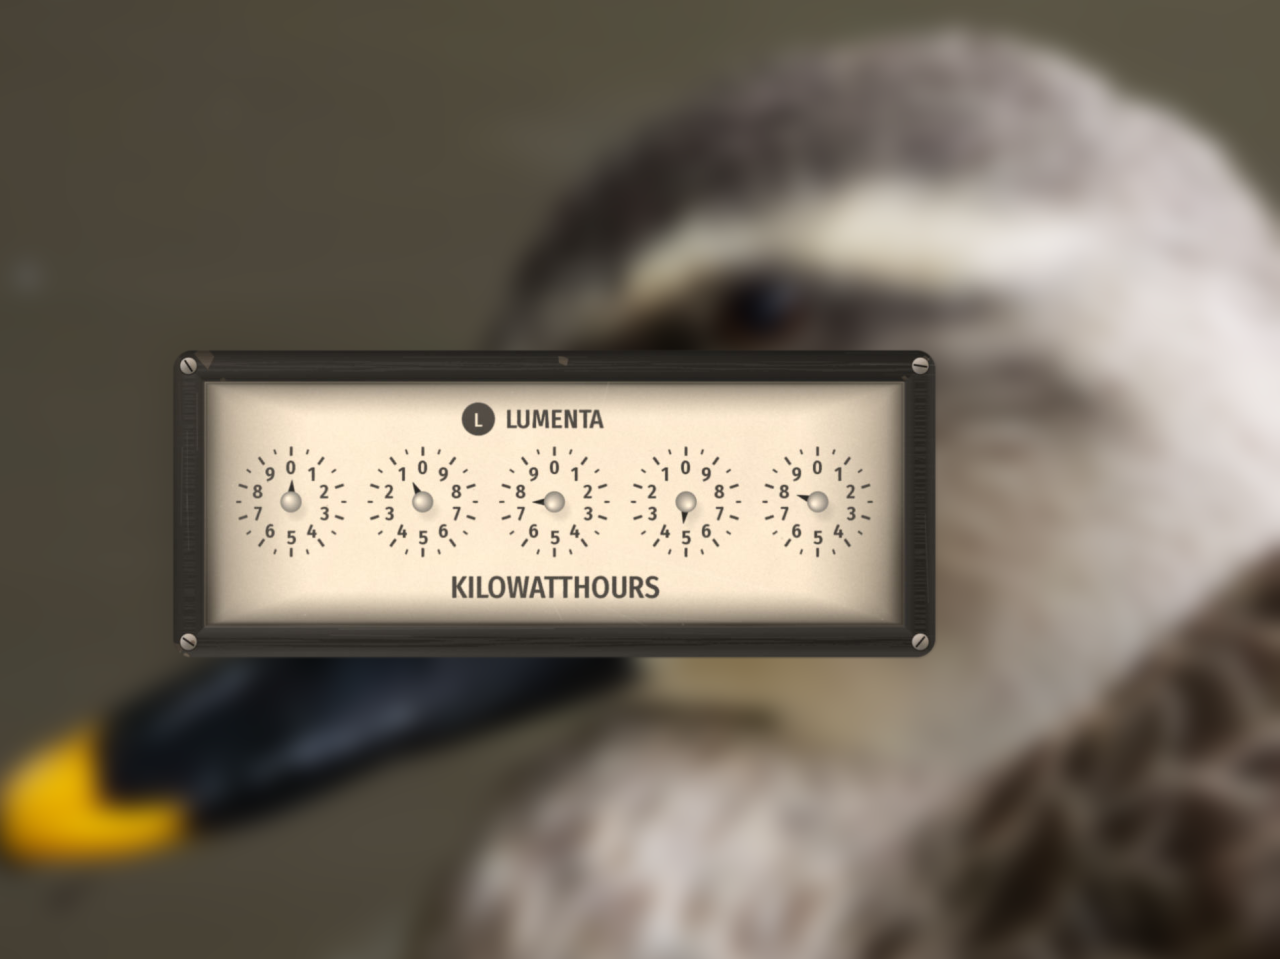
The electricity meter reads 748 kWh
